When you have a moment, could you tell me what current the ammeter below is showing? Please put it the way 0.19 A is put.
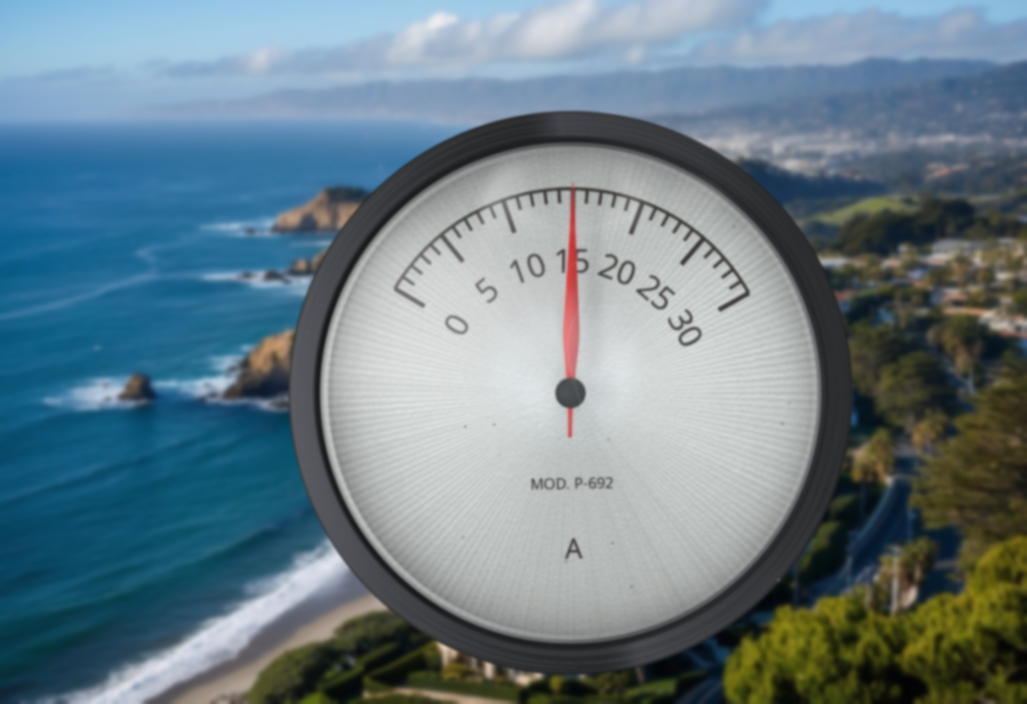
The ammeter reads 15 A
